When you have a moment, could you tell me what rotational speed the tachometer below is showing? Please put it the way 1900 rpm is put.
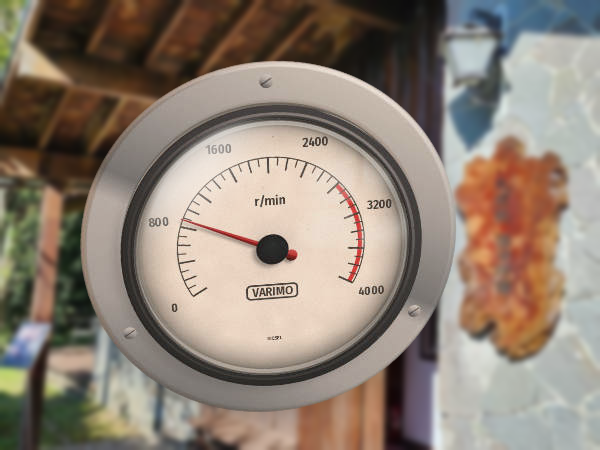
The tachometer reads 900 rpm
